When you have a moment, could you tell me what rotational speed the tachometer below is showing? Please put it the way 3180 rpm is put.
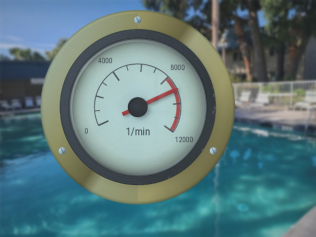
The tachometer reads 9000 rpm
